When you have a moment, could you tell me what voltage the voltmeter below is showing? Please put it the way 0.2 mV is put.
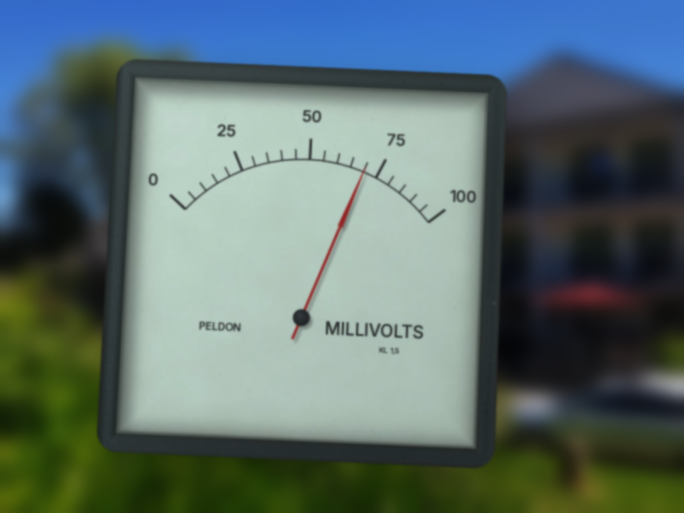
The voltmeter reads 70 mV
